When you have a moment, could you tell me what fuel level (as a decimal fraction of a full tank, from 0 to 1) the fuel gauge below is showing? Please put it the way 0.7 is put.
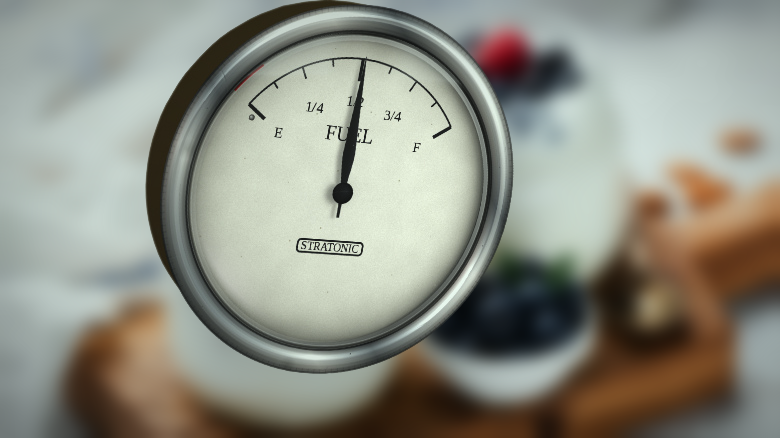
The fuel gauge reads 0.5
